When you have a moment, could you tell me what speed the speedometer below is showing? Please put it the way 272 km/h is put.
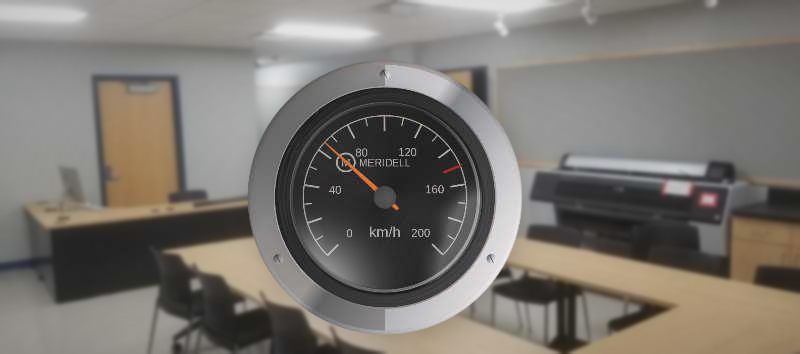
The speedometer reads 65 km/h
